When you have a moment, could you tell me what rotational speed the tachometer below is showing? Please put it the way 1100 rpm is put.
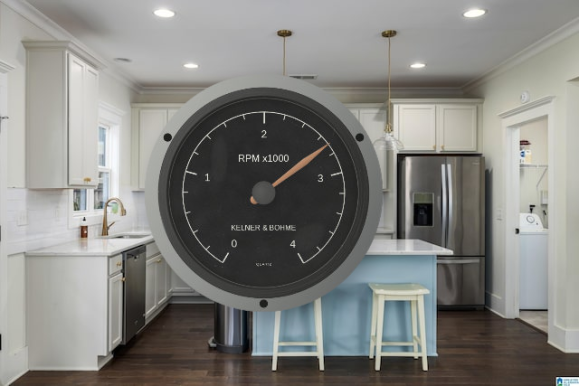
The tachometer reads 2700 rpm
